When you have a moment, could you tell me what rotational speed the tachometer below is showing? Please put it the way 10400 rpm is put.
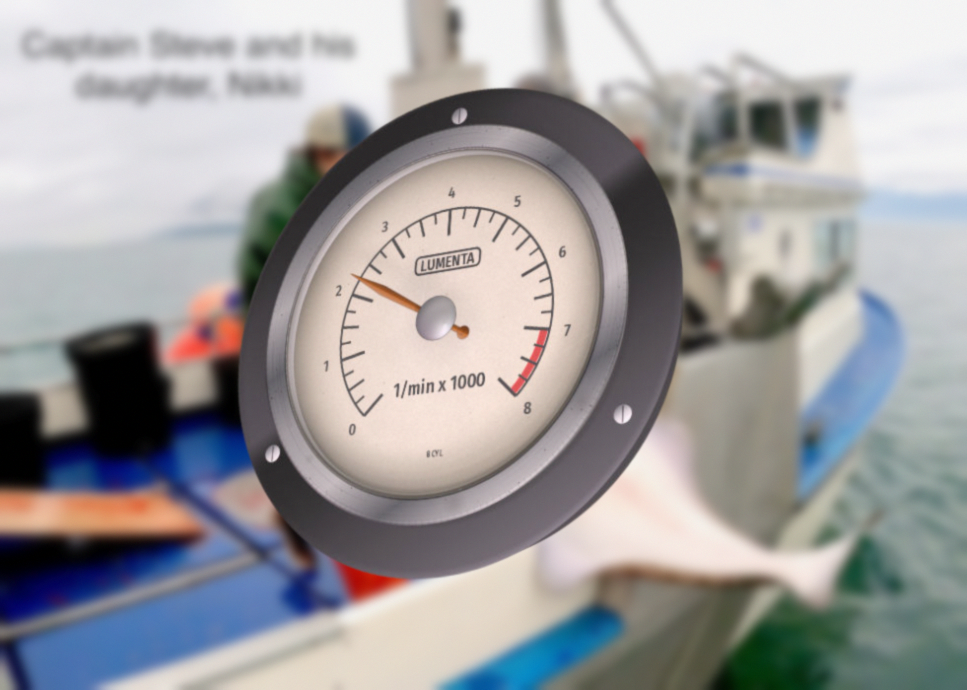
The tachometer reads 2250 rpm
